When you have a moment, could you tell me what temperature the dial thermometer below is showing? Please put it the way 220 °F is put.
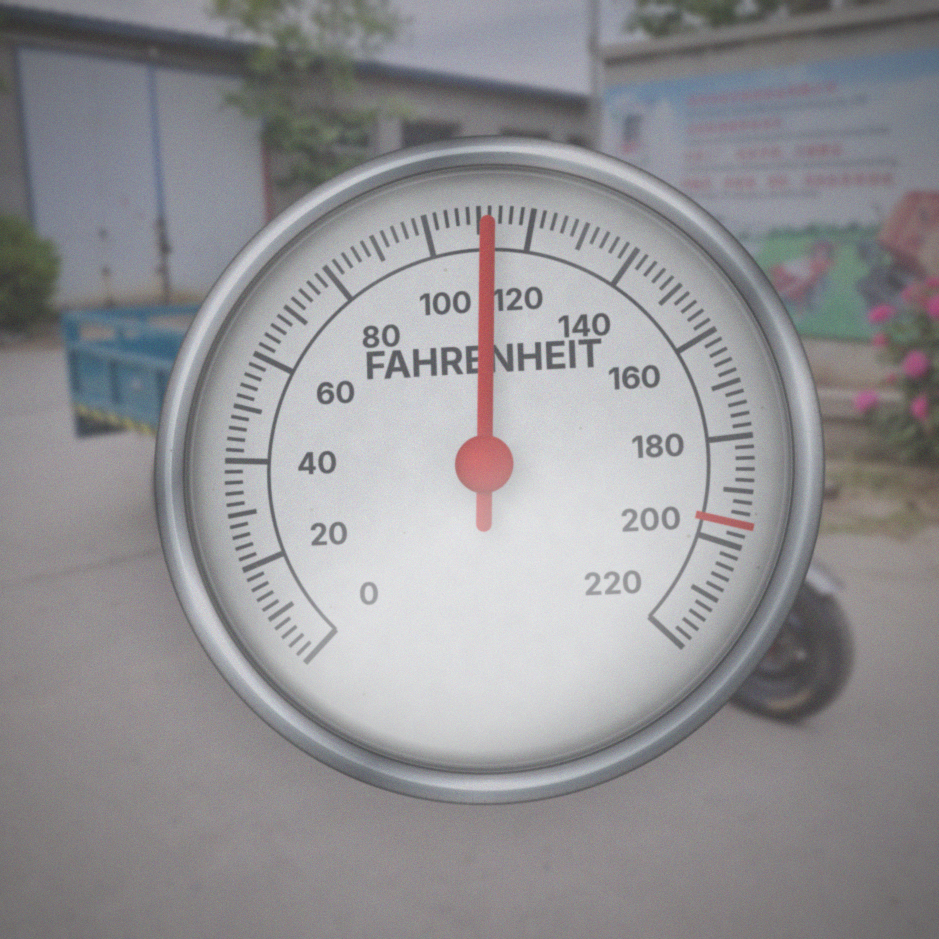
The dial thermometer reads 112 °F
